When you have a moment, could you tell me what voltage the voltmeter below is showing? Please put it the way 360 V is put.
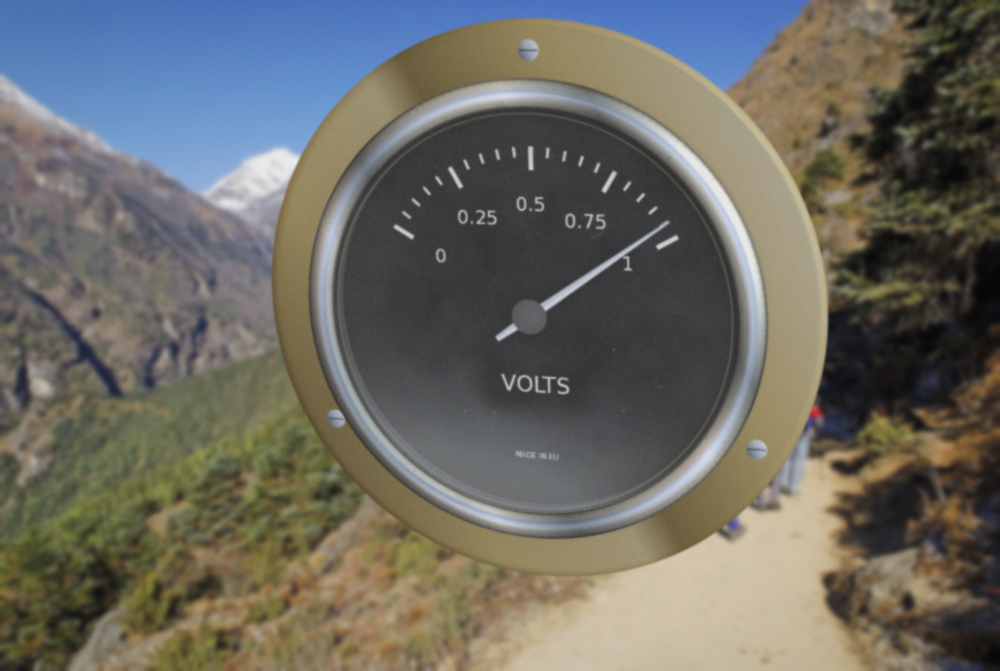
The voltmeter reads 0.95 V
